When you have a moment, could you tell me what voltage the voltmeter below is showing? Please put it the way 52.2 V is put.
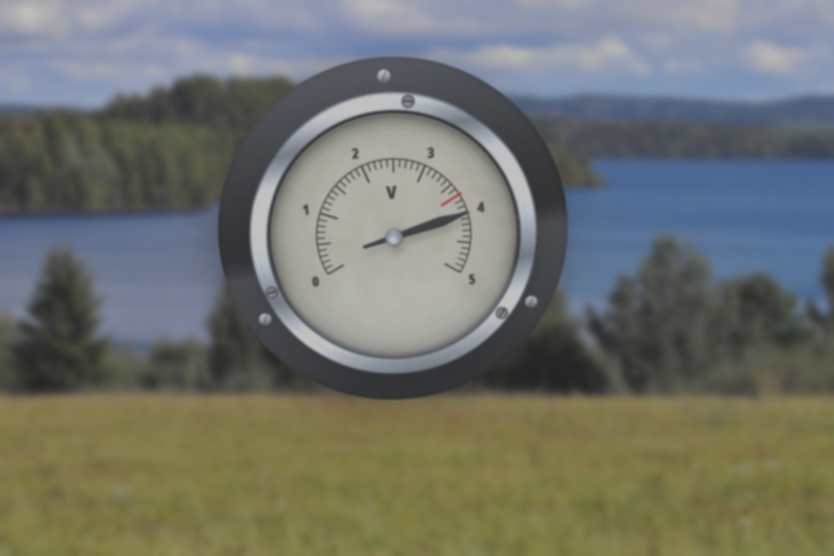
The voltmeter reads 4 V
